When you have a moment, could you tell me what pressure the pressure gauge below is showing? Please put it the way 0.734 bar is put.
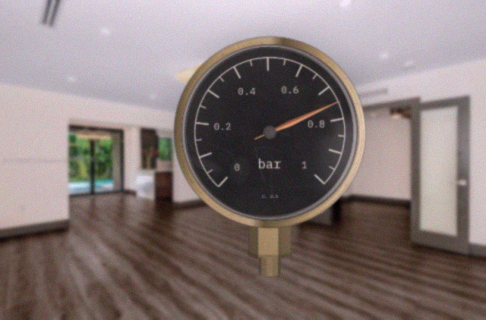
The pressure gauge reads 0.75 bar
